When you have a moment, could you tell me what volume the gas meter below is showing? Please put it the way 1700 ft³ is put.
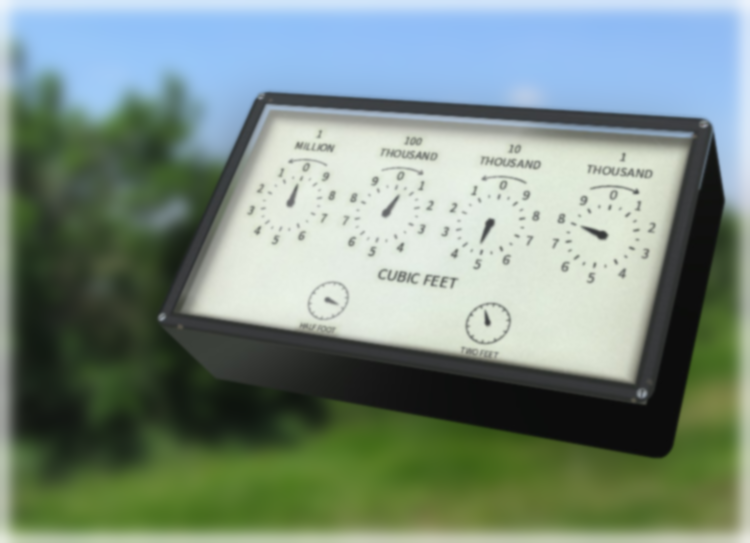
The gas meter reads 4800 ft³
